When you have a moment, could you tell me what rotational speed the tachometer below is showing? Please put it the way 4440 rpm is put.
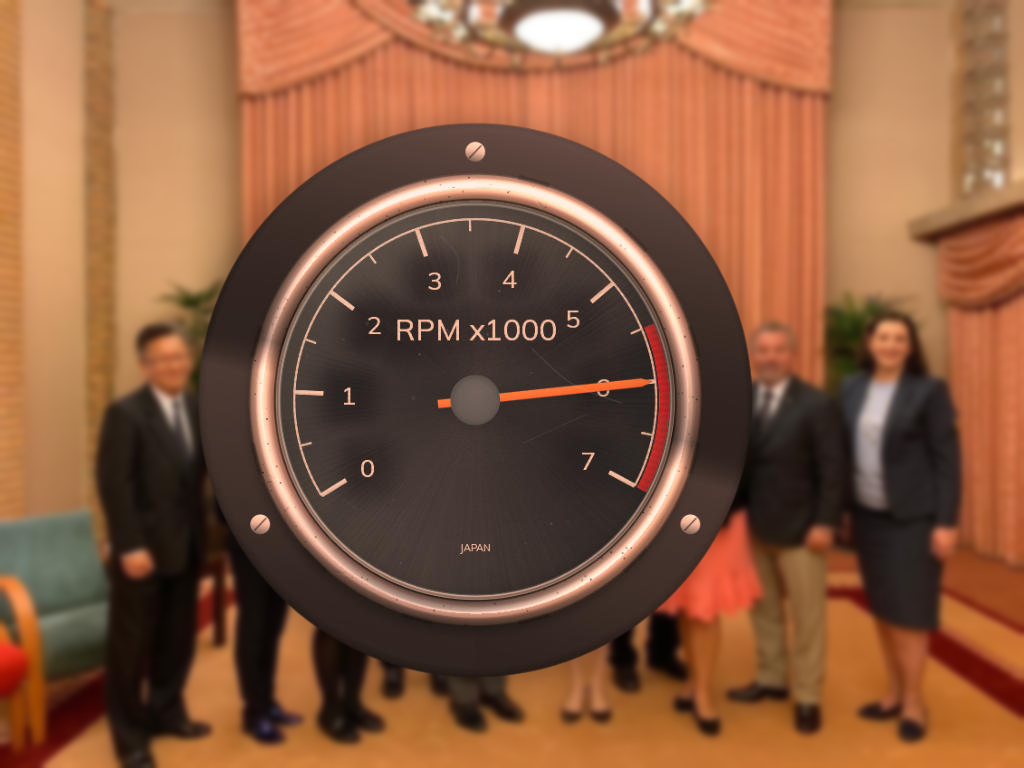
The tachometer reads 6000 rpm
